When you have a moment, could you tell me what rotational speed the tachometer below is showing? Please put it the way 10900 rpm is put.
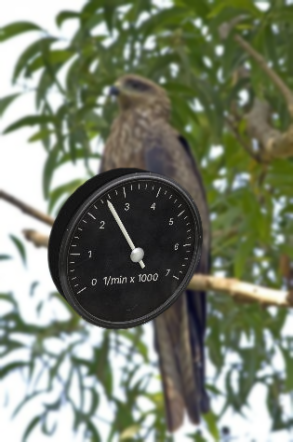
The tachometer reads 2500 rpm
